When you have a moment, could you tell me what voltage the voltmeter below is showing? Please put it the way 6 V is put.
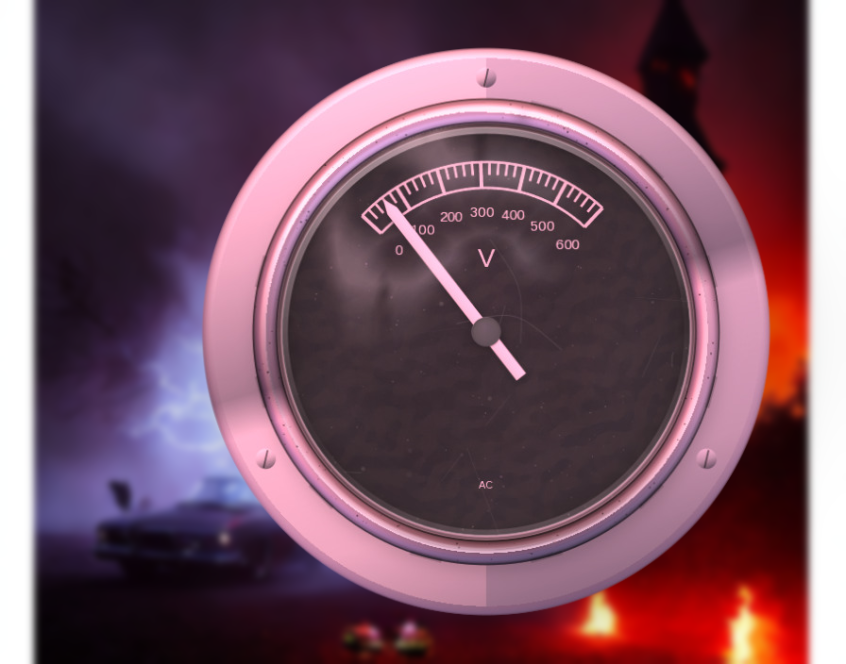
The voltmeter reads 60 V
